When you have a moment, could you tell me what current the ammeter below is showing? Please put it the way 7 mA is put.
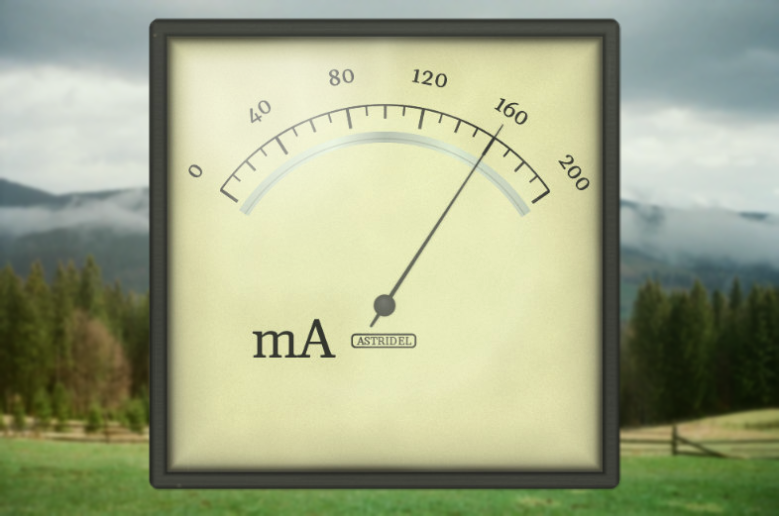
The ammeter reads 160 mA
